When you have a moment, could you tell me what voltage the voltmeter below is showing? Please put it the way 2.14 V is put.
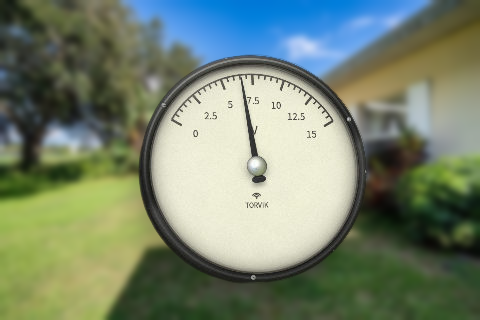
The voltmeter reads 6.5 V
